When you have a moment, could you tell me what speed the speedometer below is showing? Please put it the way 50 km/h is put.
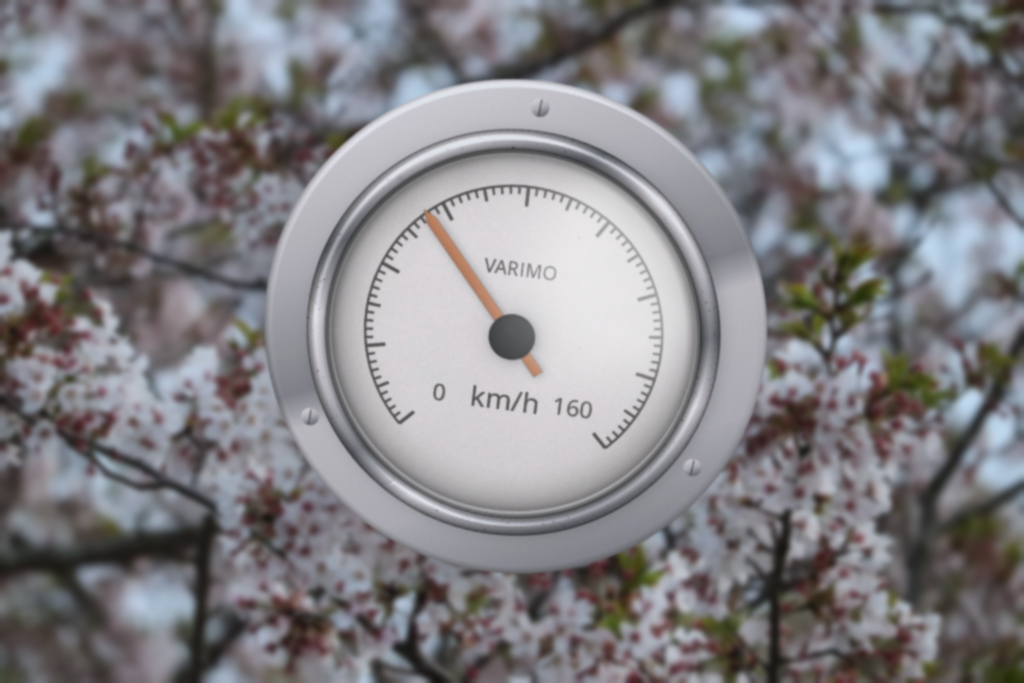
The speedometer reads 56 km/h
